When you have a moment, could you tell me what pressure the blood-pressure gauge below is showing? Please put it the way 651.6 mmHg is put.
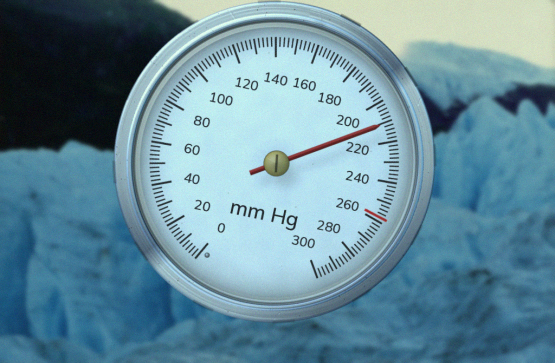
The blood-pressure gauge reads 210 mmHg
